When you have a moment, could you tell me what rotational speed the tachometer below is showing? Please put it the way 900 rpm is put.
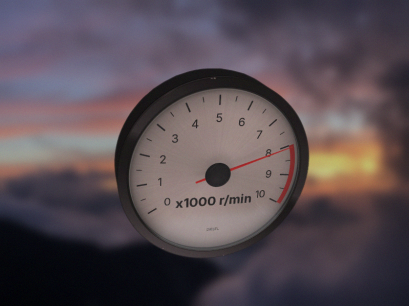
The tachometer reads 8000 rpm
